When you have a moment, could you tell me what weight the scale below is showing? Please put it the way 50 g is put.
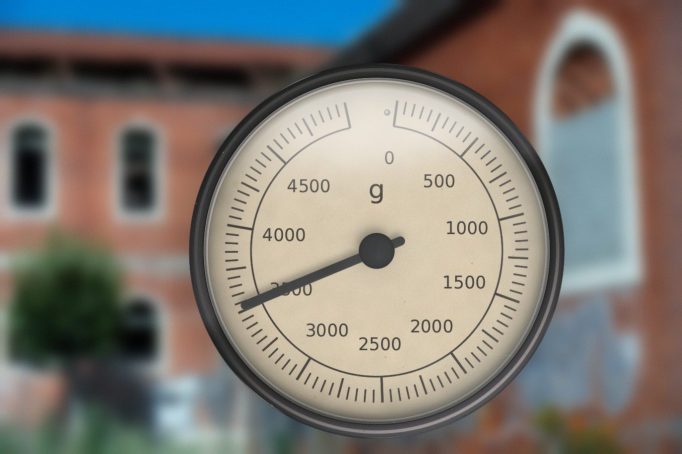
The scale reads 3525 g
